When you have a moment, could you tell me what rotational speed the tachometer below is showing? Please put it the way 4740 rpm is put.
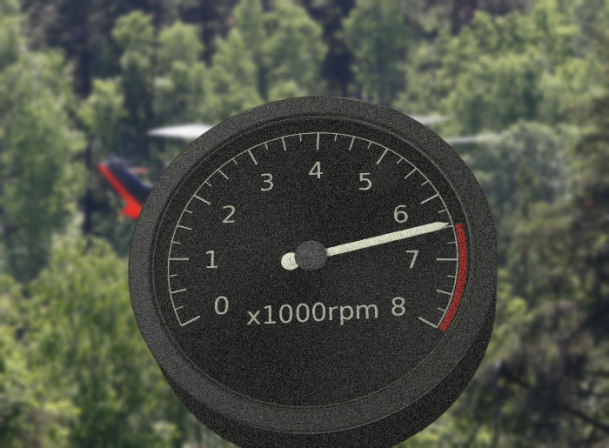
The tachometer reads 6500 rpm
